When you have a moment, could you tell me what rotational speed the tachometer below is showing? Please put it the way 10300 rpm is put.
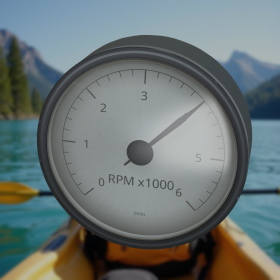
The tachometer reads 4000 rpm
